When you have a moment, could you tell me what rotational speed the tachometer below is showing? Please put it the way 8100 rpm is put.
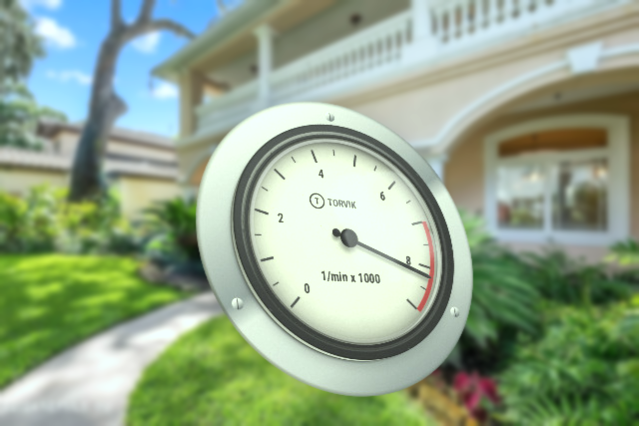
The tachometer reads 8250 rpm
